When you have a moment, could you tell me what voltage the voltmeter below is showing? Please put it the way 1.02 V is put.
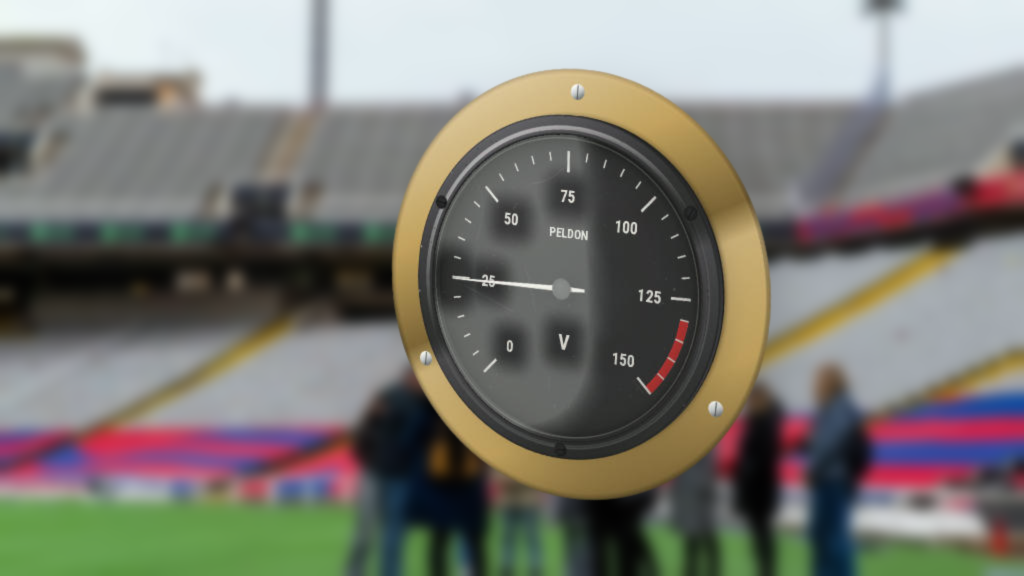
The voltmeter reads 25 V
